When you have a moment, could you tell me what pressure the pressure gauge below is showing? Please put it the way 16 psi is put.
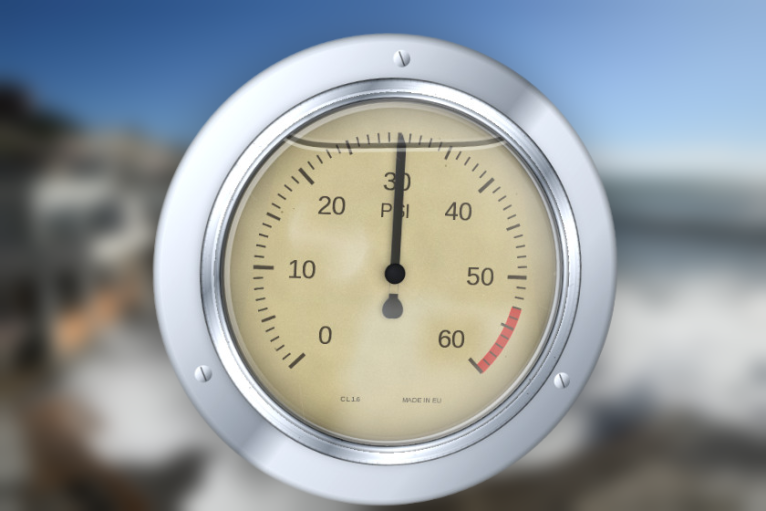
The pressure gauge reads 30 psi
